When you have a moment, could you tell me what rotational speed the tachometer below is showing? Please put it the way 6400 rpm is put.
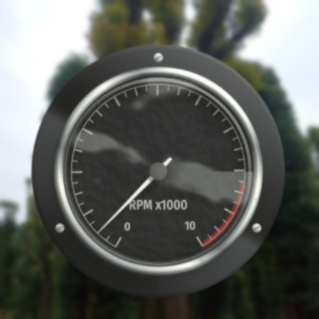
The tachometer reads 500 rpm
